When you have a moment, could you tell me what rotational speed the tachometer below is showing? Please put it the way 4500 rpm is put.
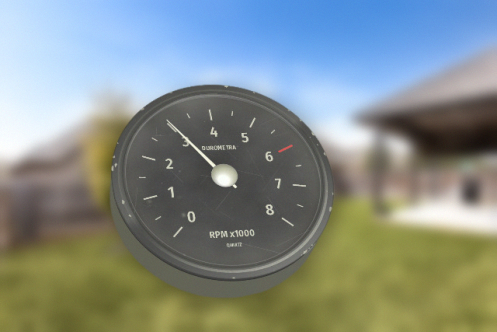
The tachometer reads 3000 rpm
